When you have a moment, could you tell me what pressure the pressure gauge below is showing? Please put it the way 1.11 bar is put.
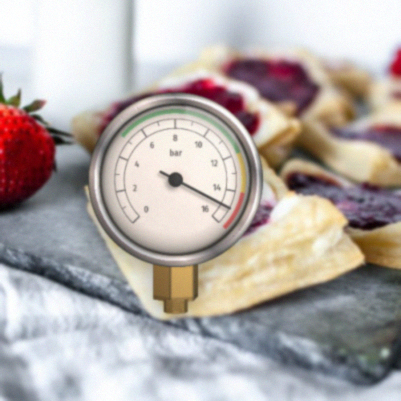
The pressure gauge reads 15 bar
